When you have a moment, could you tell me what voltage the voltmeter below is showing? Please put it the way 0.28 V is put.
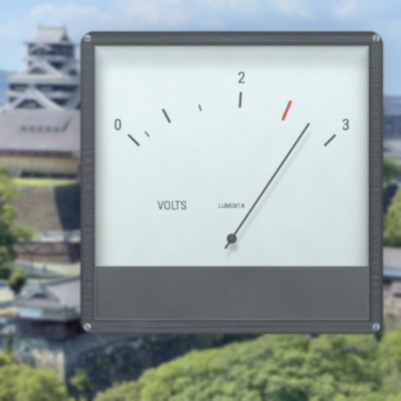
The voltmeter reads 2.75 V
